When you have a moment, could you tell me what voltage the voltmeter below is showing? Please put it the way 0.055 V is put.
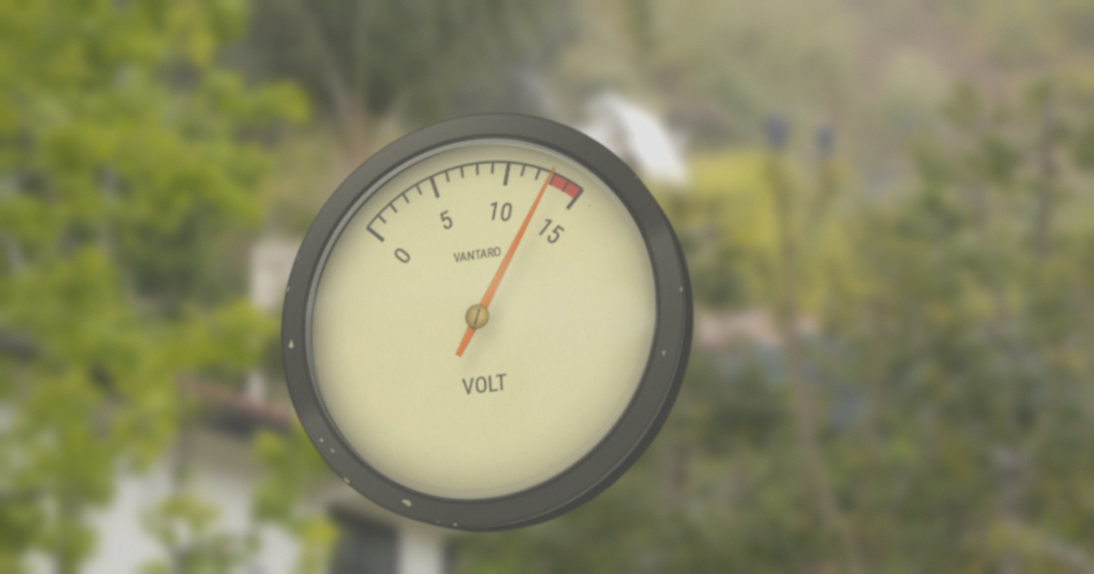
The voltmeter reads 13 V
